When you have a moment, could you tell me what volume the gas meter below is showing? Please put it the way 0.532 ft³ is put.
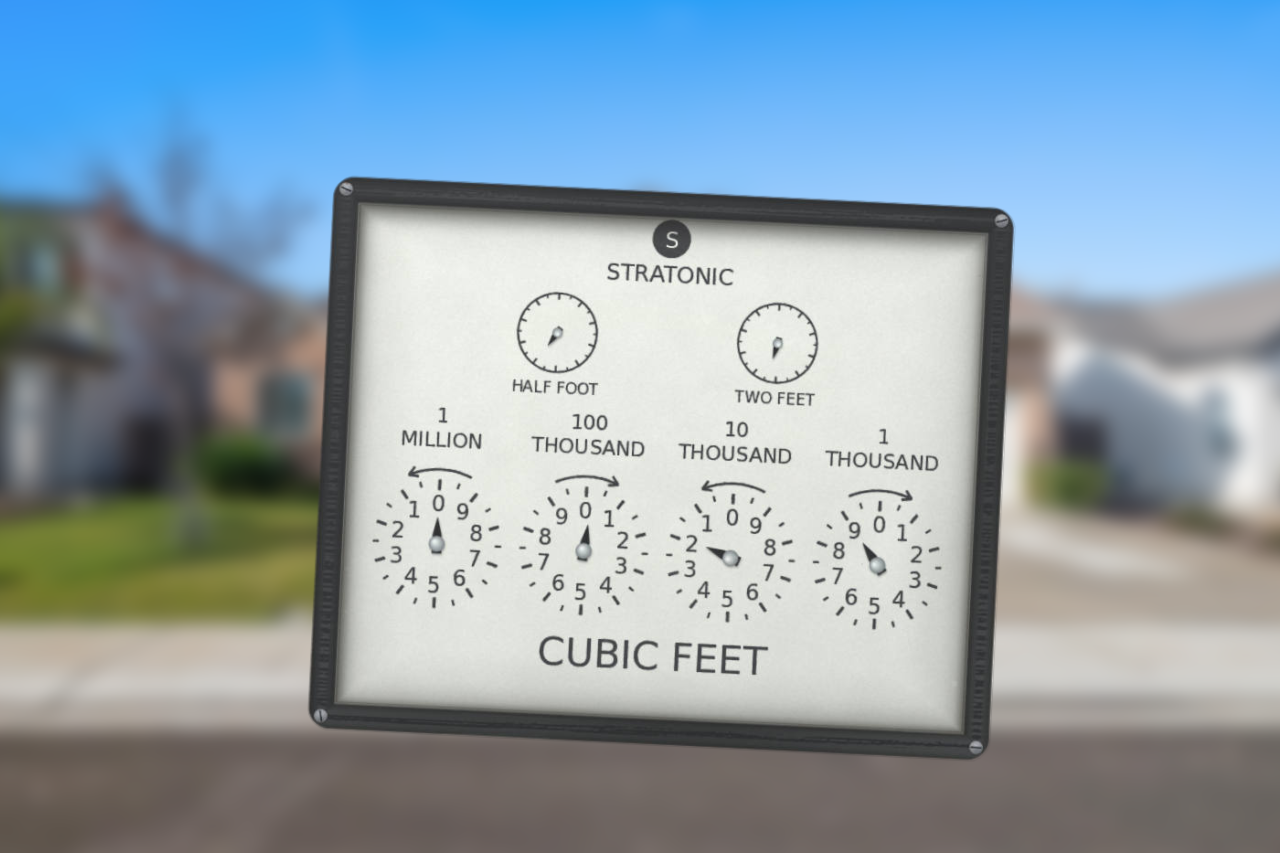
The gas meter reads 1900 ft³
